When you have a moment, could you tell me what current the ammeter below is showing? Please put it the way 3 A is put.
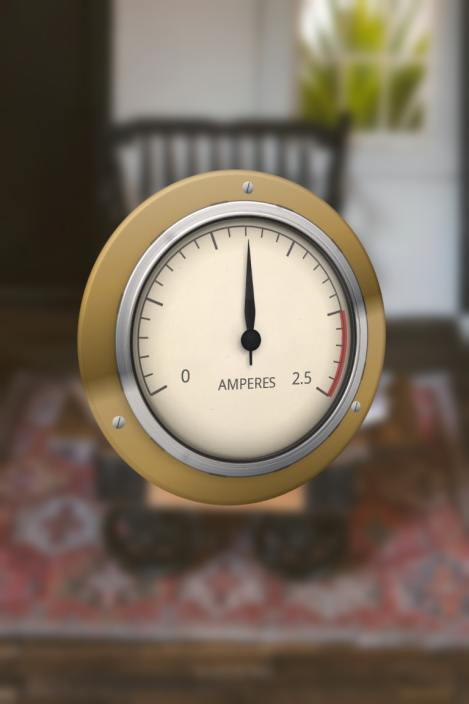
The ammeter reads 1.2 A
